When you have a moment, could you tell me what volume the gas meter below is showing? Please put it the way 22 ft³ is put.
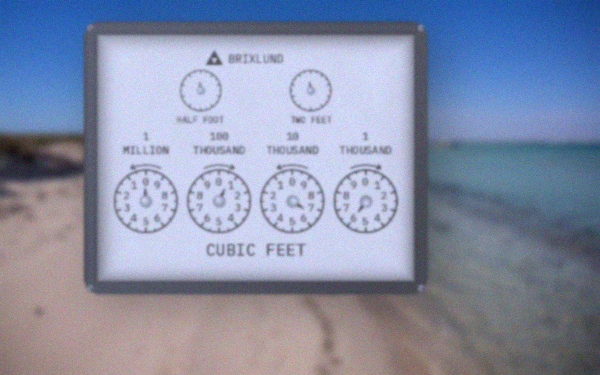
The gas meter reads 6600 ft³
